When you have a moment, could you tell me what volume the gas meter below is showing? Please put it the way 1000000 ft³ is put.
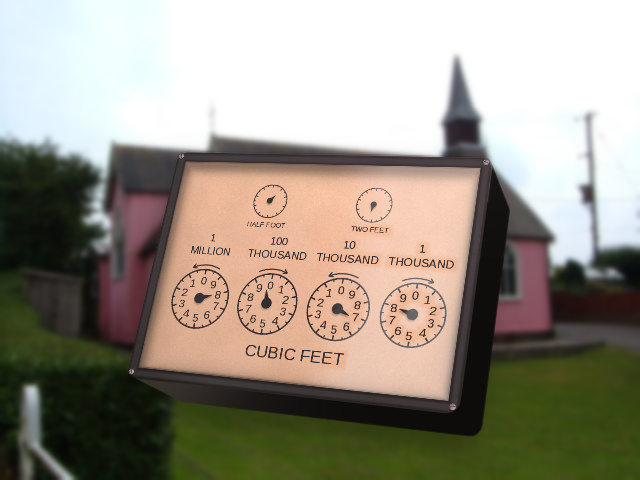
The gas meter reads 796800 ft³
